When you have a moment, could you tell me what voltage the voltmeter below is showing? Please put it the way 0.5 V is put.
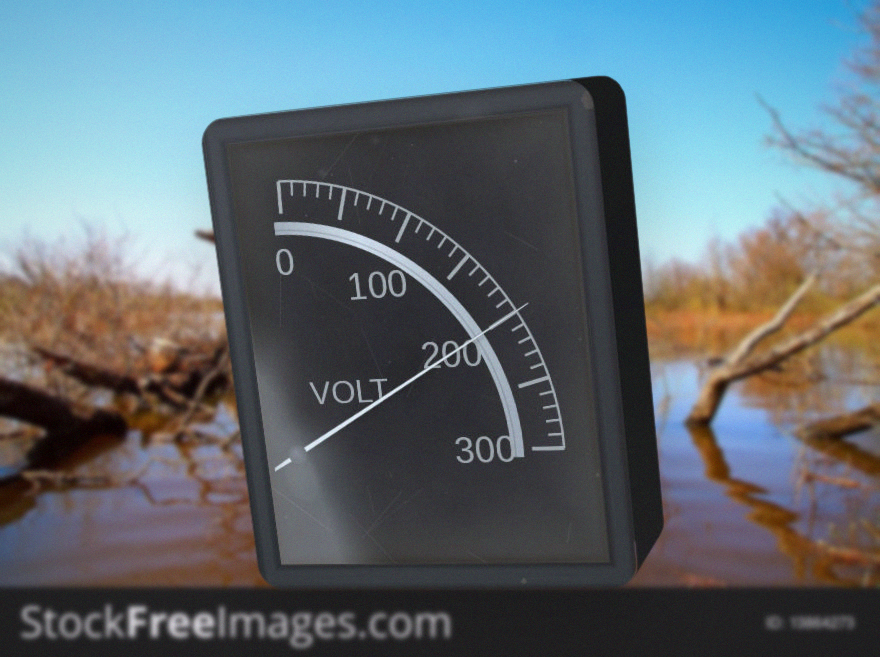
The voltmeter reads 200 V
